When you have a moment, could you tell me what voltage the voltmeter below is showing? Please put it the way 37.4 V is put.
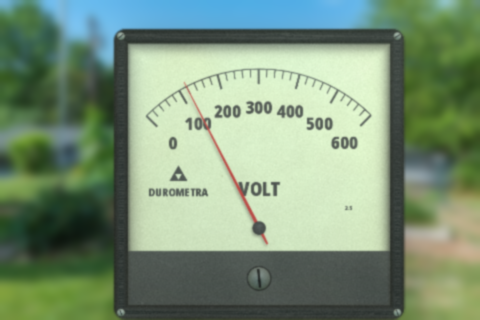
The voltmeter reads 120 V
